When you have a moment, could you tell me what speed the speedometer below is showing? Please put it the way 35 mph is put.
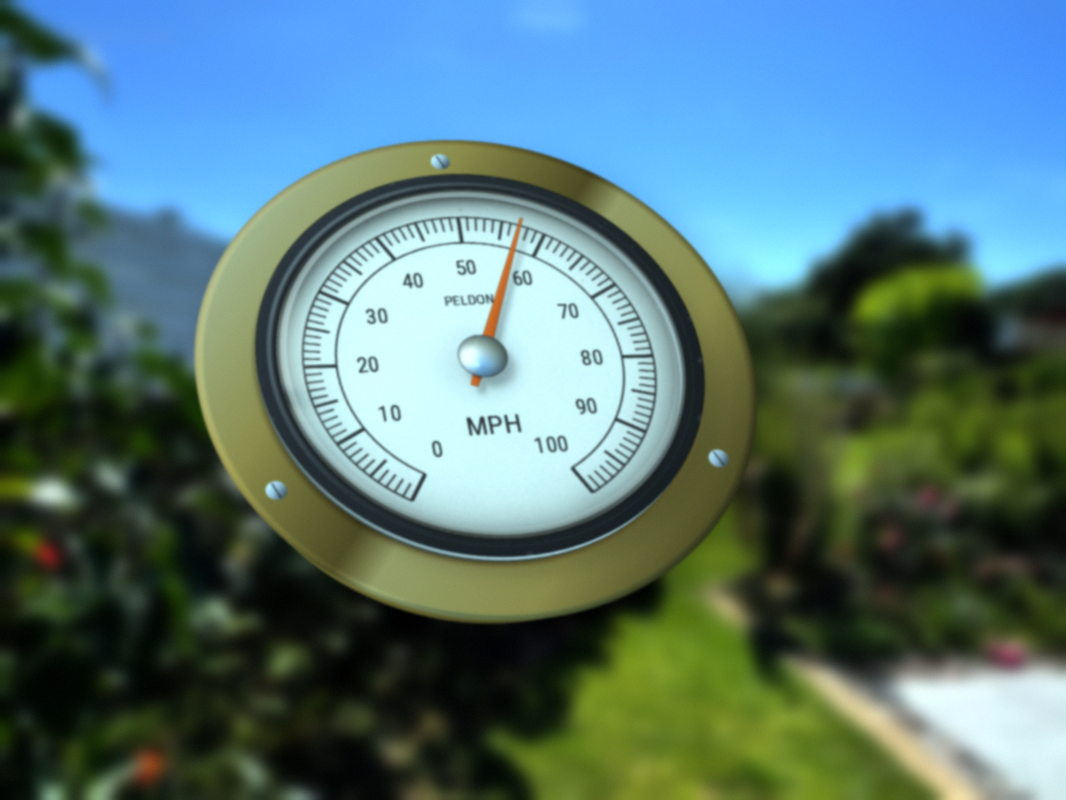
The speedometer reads 57 mph
